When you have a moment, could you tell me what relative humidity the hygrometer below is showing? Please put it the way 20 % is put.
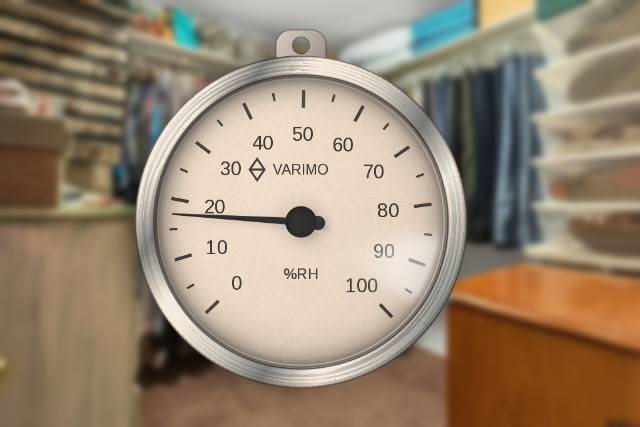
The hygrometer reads 17.5 %
